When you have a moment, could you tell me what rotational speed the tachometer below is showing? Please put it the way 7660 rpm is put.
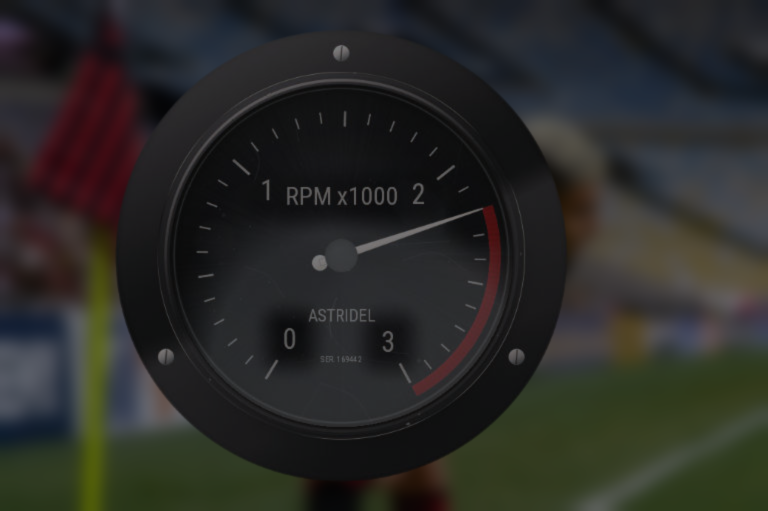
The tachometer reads 2200 rpm
